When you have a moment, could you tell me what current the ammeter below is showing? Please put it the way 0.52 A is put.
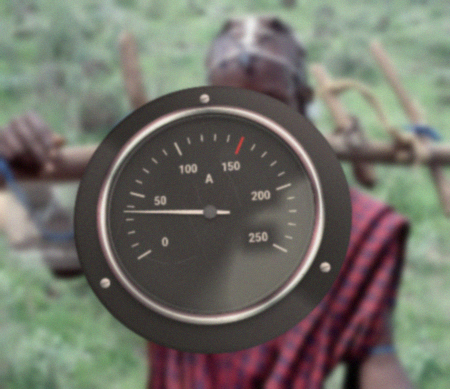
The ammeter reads 35 A
